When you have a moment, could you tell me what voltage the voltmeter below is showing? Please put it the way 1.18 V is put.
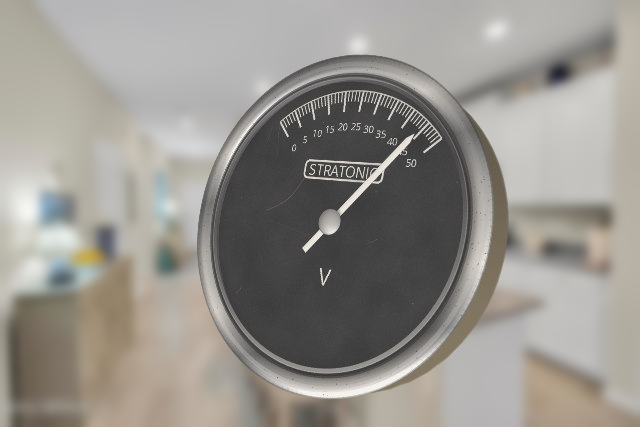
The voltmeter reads 45 V
